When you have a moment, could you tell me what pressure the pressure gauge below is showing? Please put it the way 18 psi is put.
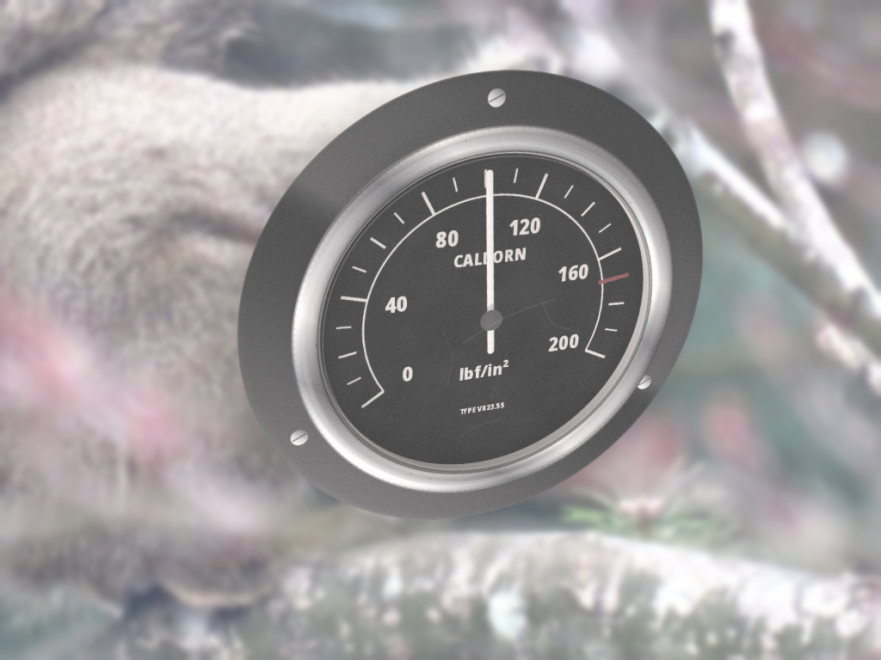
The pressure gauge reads 100 psi
